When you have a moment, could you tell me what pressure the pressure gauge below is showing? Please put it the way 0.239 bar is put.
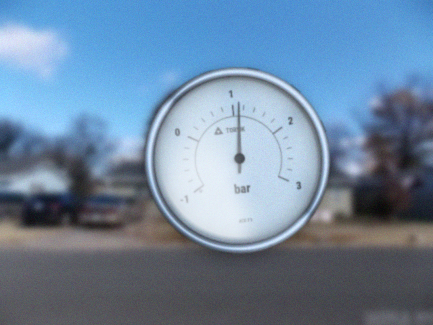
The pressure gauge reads 1.1 bar
